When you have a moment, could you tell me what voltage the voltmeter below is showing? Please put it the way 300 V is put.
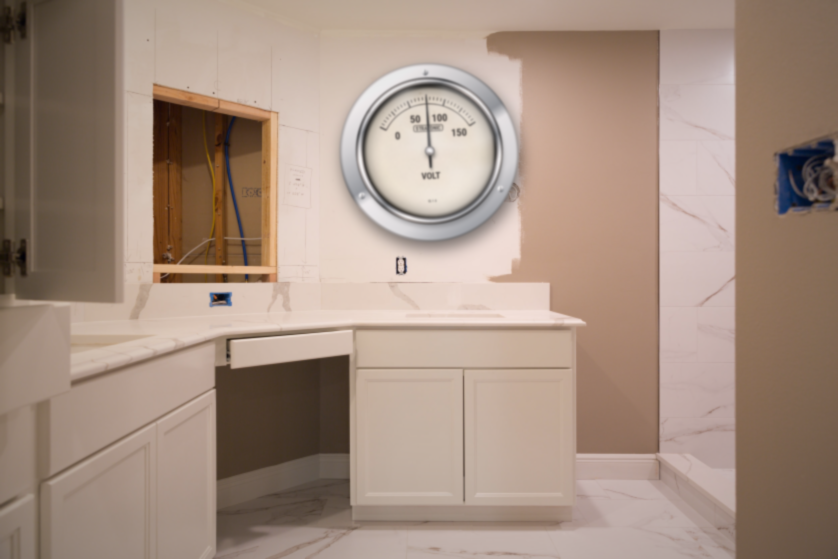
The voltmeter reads 75 V
